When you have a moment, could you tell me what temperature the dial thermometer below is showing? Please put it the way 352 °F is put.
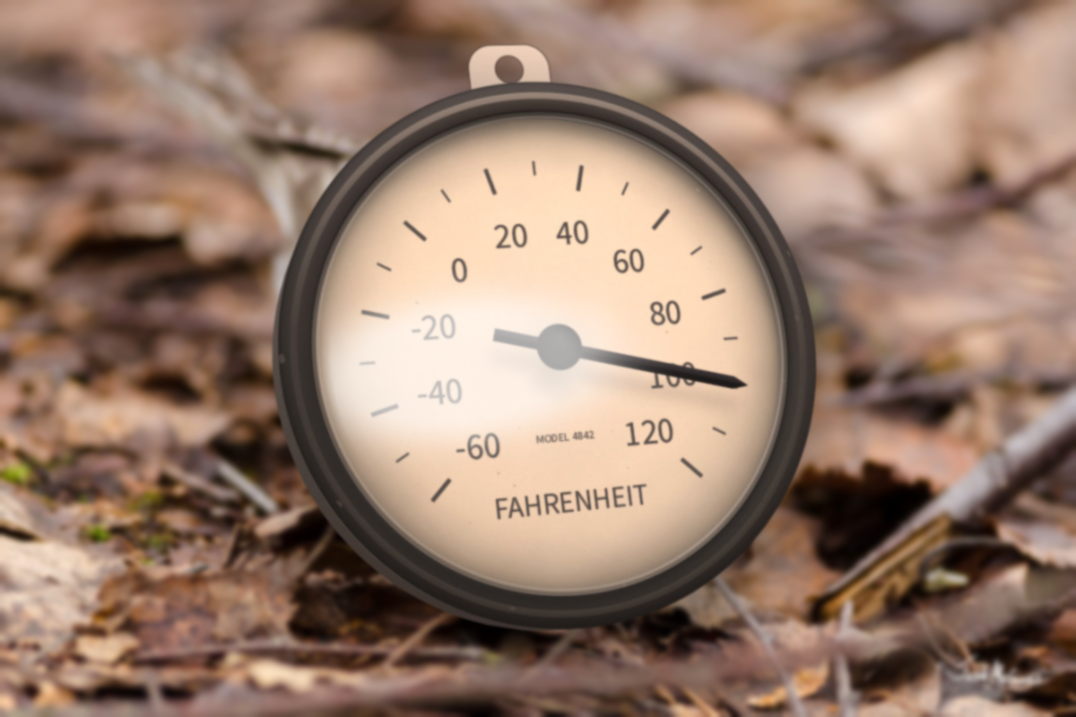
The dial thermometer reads 100 °F
